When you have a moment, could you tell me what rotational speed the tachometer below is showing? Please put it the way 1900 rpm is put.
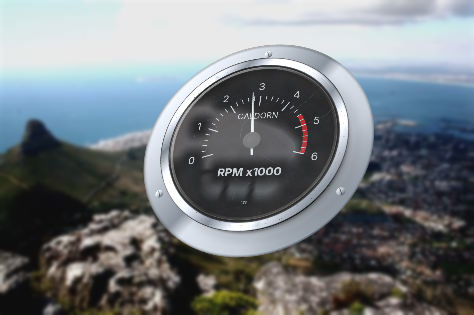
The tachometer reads 2800 rpm
